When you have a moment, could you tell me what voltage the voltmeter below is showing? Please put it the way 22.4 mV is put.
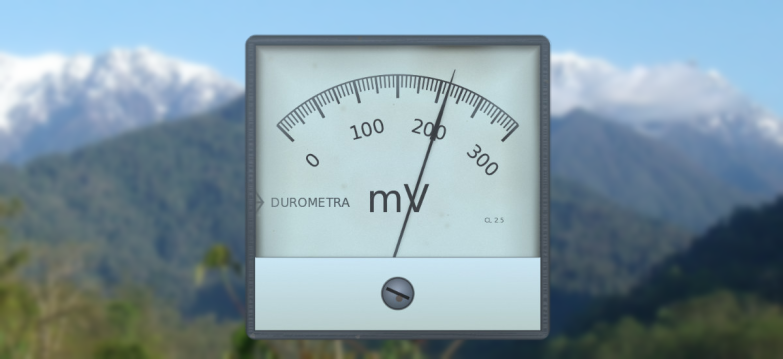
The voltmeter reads 210 mV
